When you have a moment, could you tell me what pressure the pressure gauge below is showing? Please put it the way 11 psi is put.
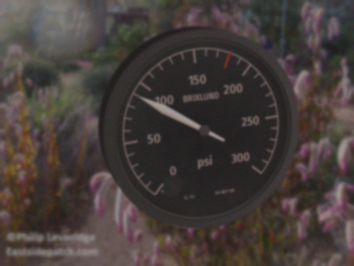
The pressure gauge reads 90 psi
